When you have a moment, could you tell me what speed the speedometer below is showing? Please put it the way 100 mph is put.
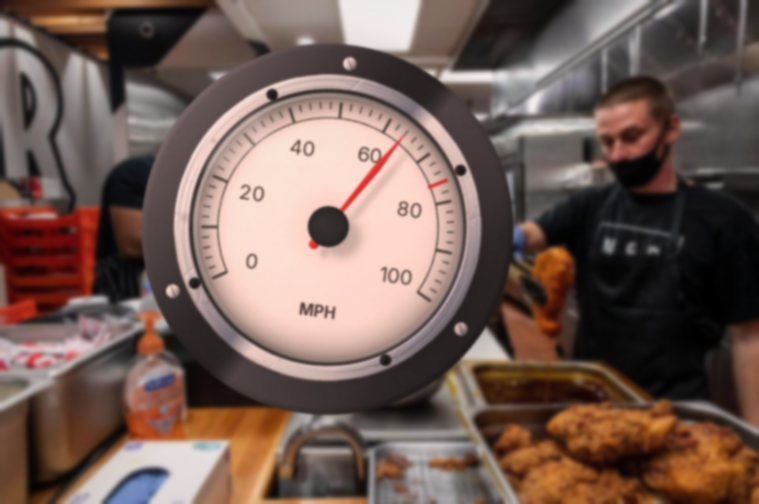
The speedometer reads 64 mph
